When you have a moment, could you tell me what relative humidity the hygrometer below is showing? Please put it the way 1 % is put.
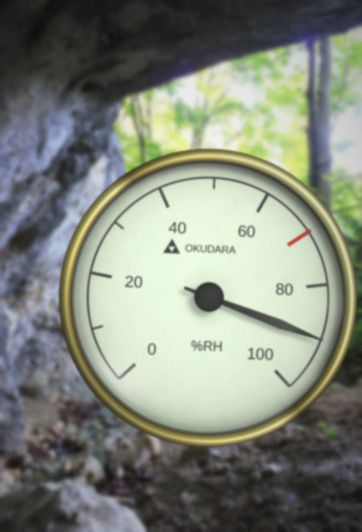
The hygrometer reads 90 %
